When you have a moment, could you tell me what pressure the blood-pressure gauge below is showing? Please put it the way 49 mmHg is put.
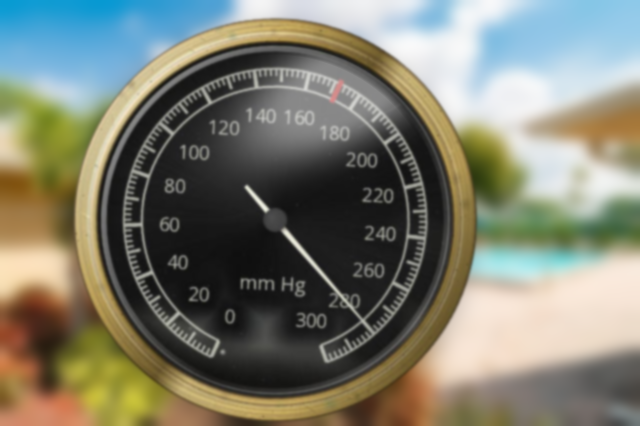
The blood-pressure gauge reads 280 mmHg
